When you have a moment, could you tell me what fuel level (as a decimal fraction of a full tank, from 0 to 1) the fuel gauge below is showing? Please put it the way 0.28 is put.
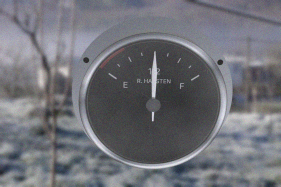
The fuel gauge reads 0.5
